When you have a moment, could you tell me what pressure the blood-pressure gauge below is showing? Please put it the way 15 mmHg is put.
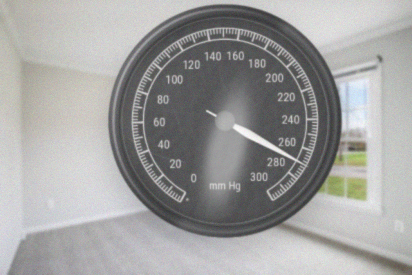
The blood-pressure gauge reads 270 mmHg
